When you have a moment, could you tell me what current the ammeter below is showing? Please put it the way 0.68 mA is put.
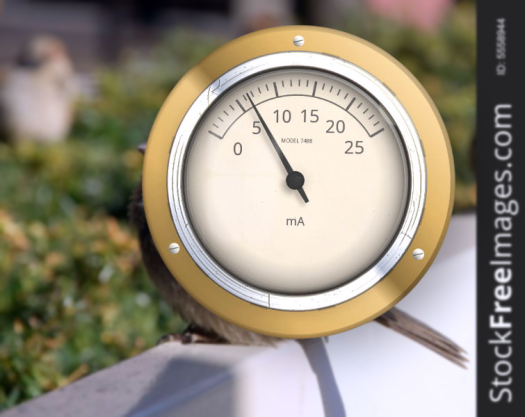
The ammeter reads 6.5 mA
